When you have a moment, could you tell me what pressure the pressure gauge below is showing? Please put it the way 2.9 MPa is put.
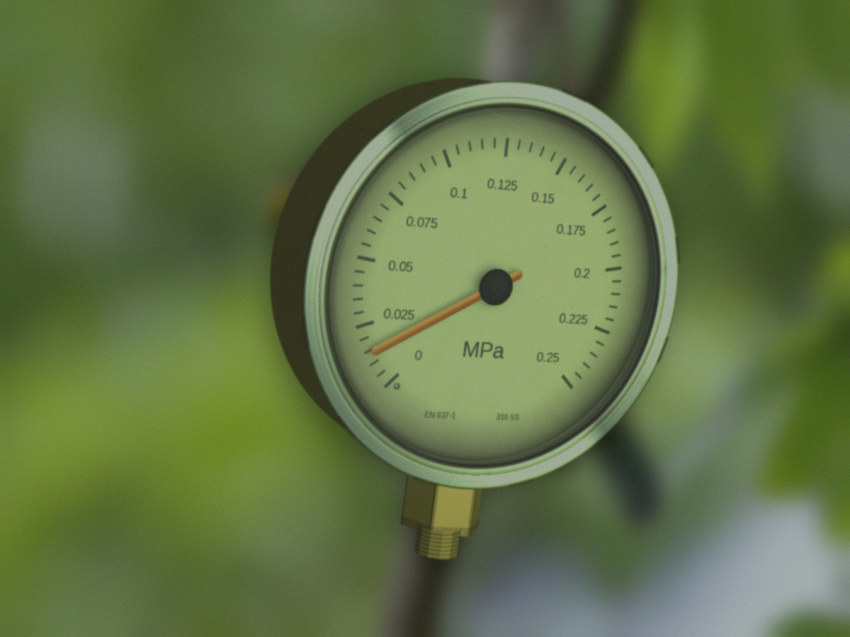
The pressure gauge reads 0.015 MPa
